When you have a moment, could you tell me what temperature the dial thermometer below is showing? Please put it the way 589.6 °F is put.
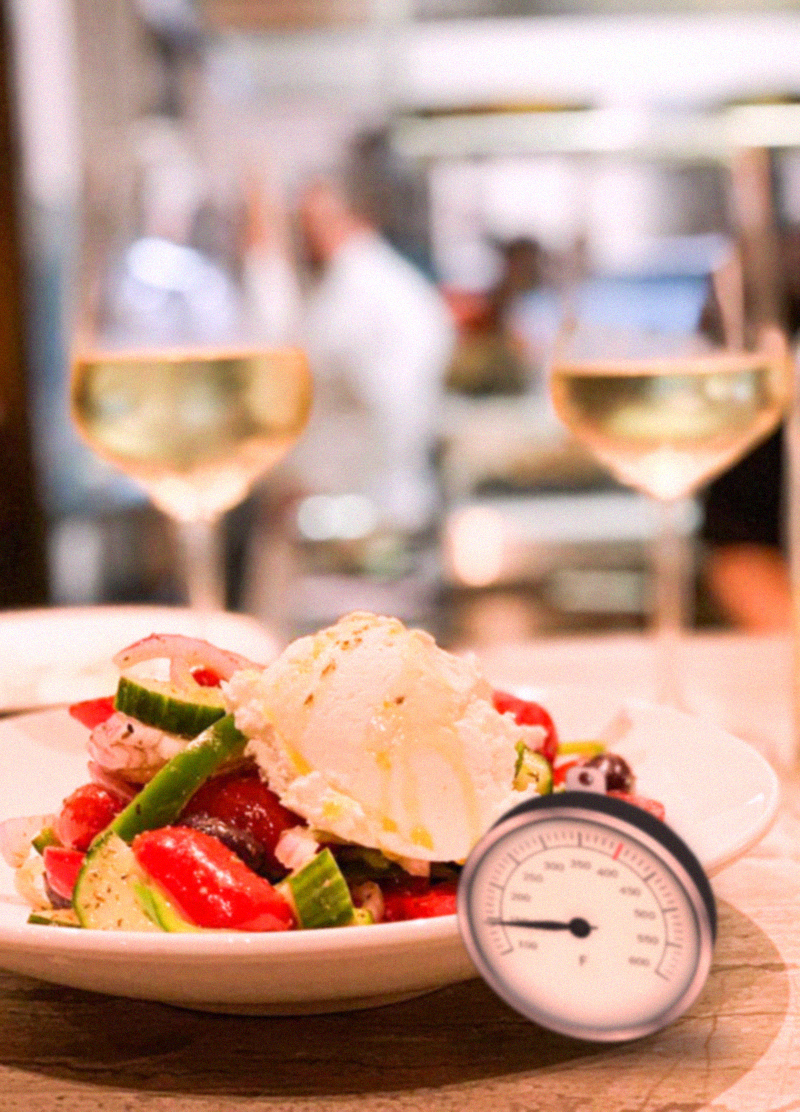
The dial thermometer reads 150 °F
